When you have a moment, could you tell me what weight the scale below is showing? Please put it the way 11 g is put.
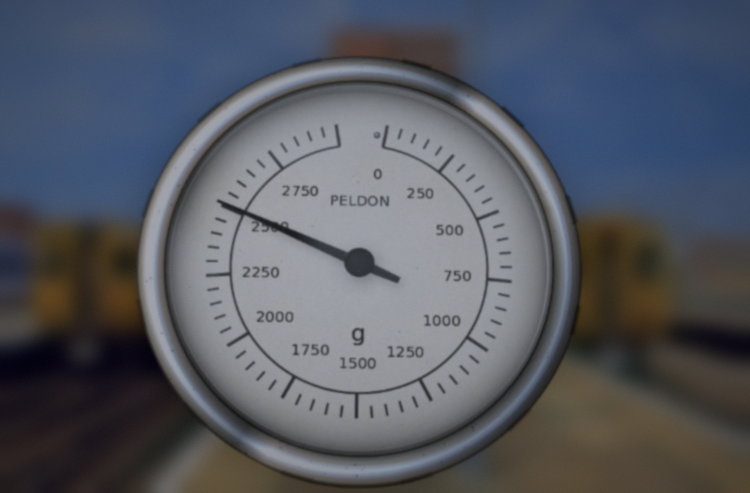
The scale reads 2500 g
